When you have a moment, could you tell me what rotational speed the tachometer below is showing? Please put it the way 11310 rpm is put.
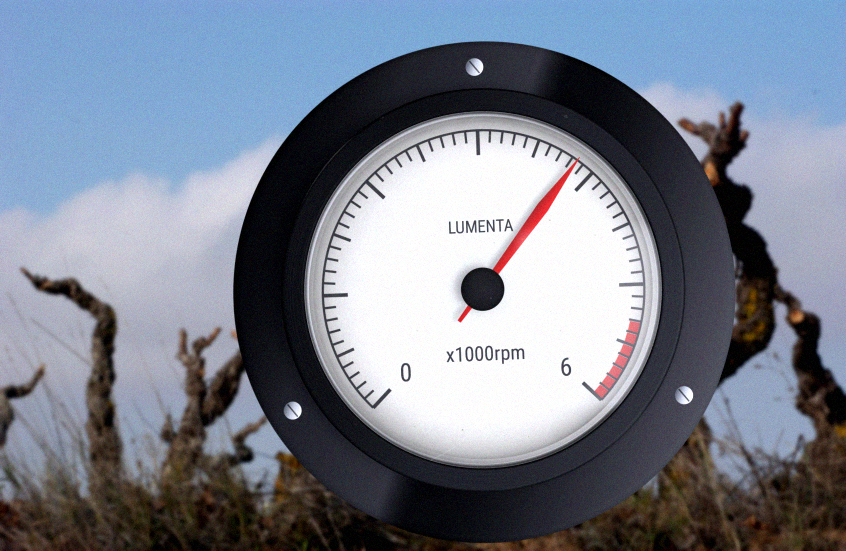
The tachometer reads 3850 rpm
